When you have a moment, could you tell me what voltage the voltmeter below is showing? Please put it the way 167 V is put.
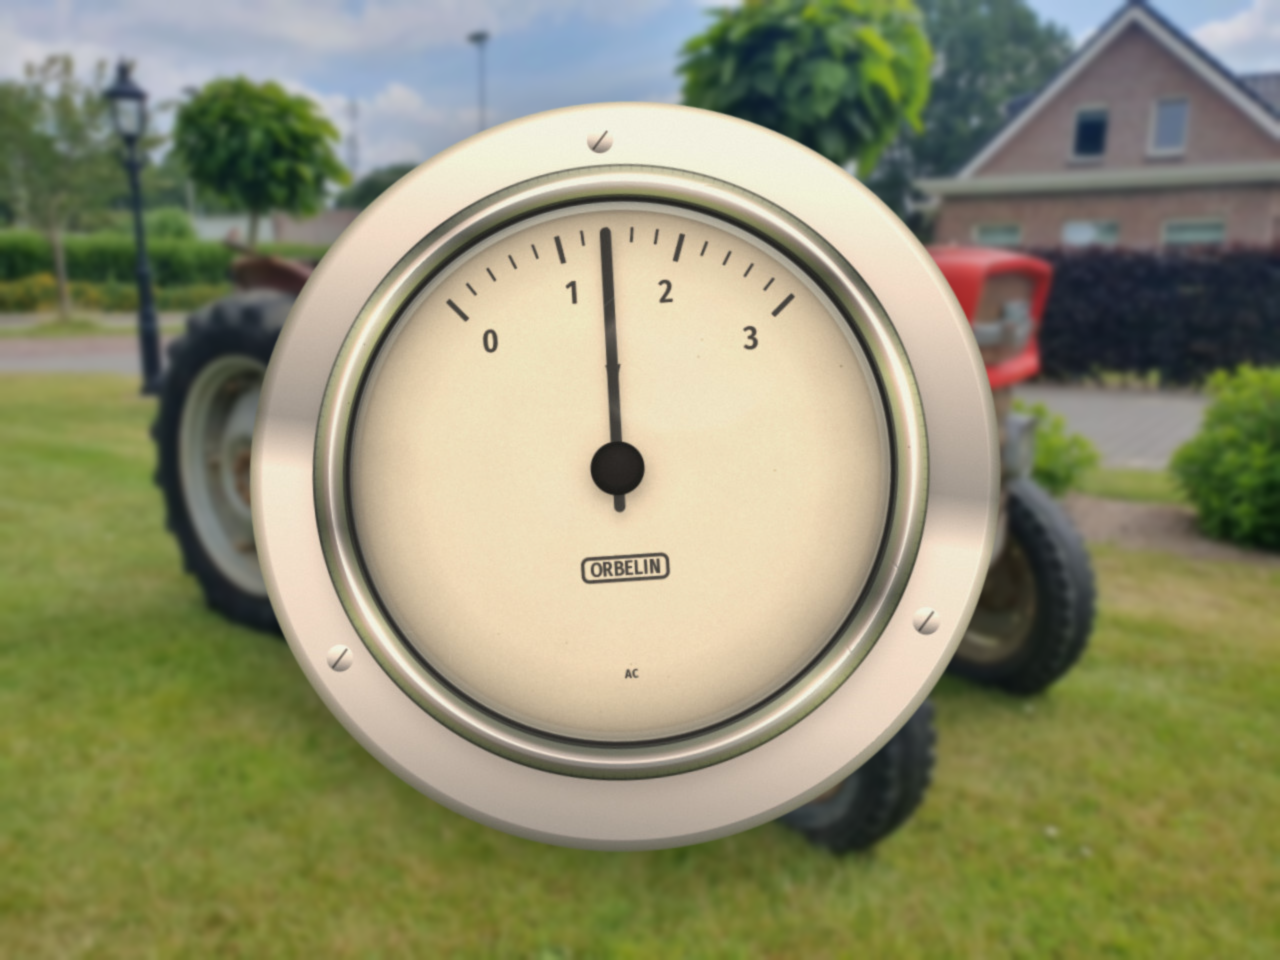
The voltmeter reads 1.4 V
